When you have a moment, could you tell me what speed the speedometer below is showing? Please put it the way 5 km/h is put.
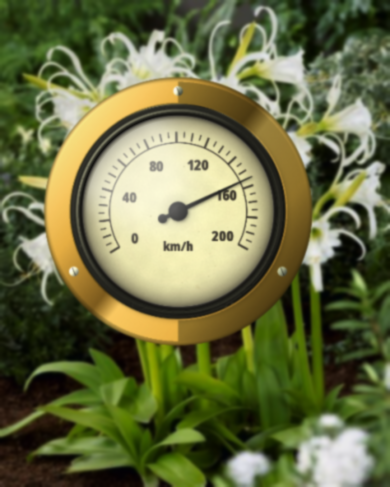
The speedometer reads 155 km/h
